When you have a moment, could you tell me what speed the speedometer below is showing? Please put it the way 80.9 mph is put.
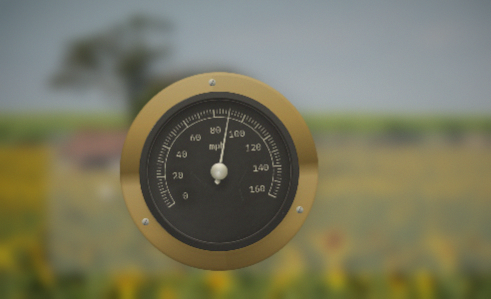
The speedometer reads 90 mph
